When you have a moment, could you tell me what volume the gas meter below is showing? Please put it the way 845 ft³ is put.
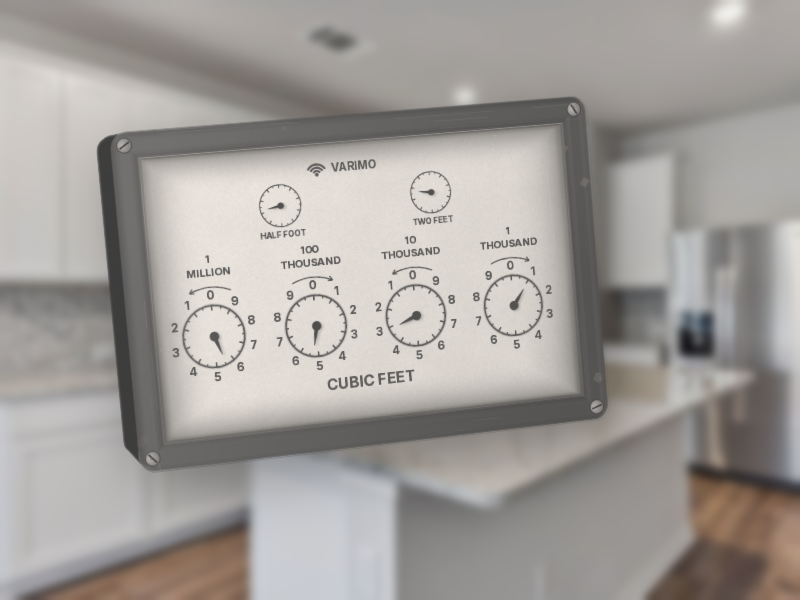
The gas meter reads 553100 ft³
